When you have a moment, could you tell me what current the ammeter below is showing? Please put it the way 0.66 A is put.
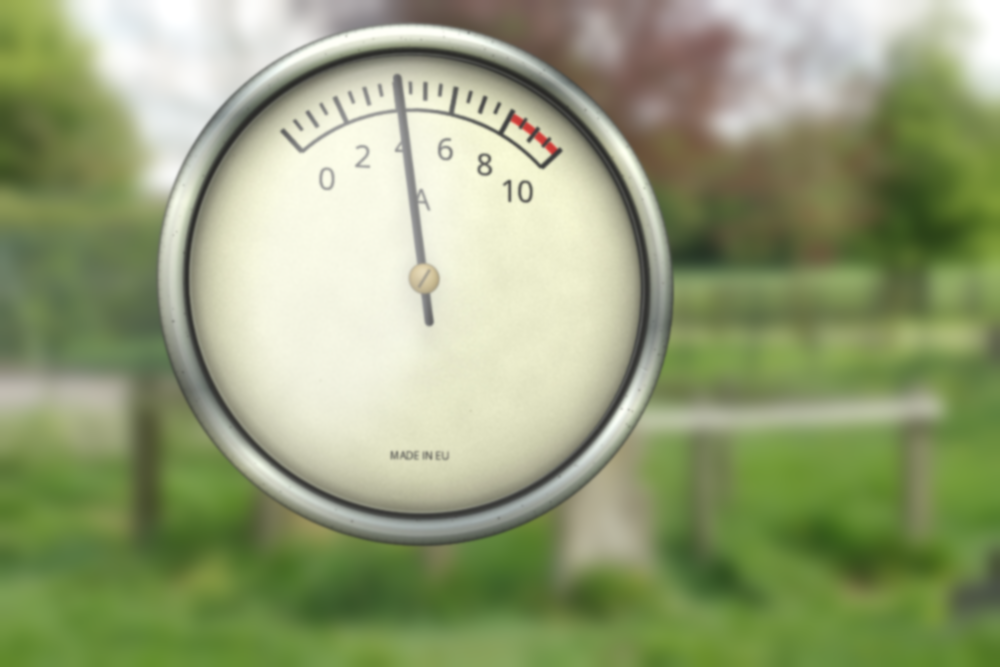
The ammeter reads 4 A
